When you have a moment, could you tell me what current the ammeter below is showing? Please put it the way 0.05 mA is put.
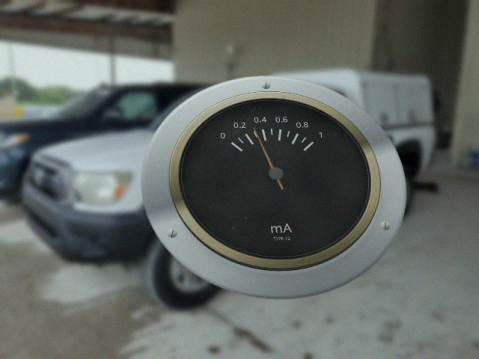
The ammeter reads 0.3 mA
